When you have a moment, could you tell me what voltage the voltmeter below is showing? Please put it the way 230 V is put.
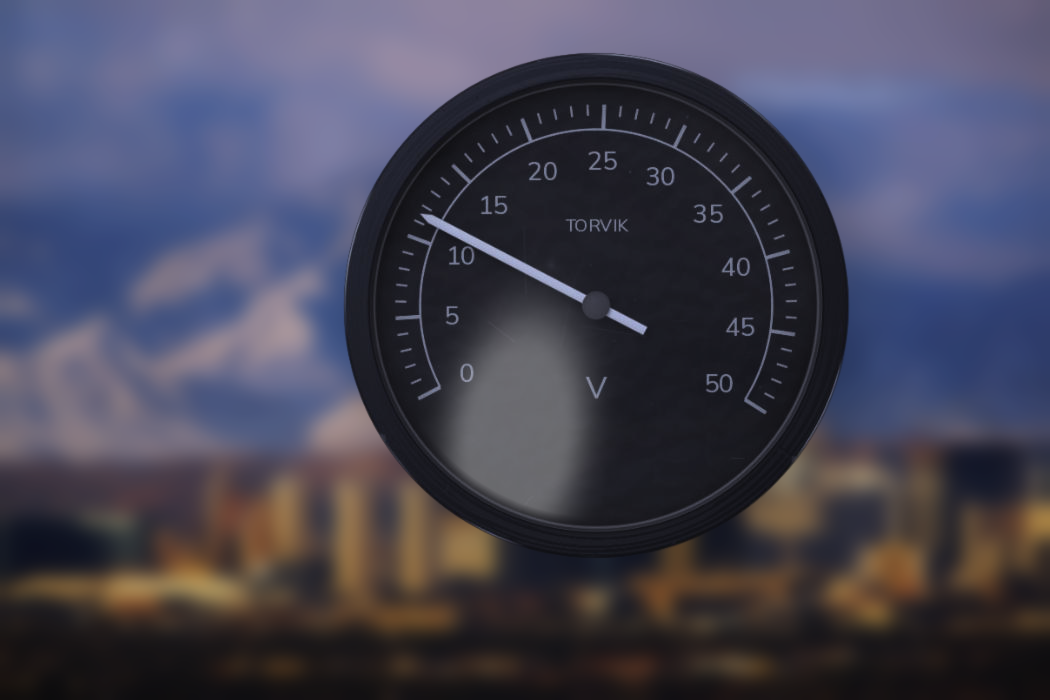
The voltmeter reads 11.5 V
